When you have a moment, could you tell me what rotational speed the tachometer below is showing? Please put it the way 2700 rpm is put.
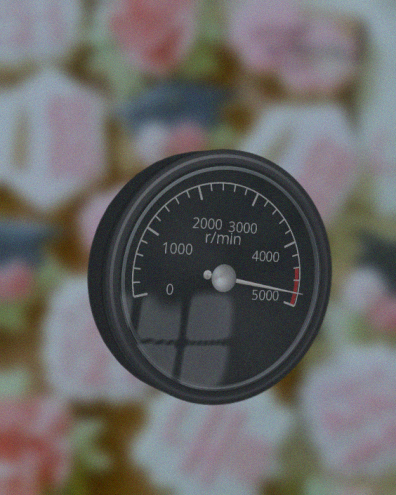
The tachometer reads 4800 rpm
